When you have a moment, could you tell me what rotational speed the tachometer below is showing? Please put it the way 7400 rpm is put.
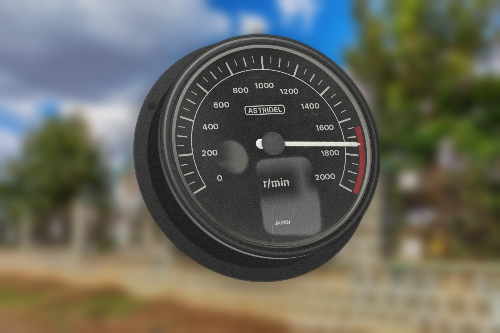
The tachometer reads 1750 rpm
